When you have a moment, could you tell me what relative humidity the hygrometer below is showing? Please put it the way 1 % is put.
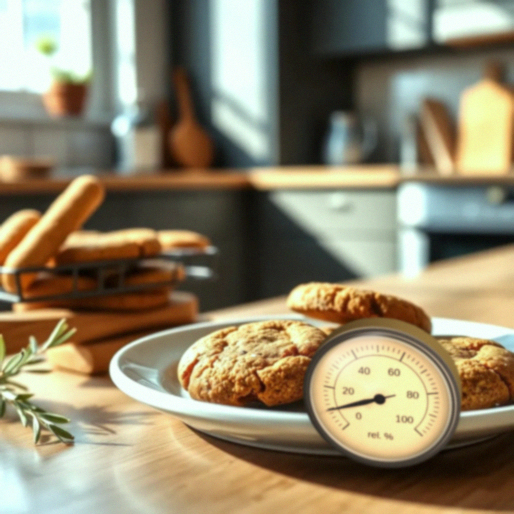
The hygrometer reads 10 %
